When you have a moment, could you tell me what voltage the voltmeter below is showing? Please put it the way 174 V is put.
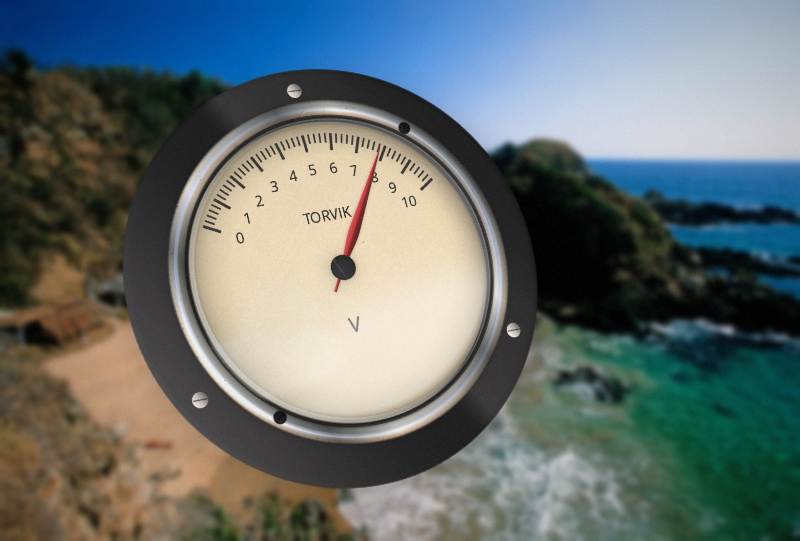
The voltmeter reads 7.8 V
